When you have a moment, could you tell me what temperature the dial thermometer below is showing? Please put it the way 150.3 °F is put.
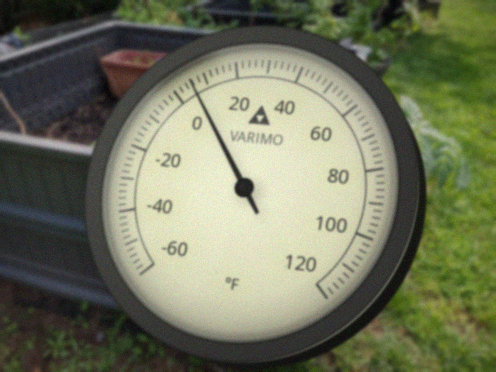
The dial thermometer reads 6 °F
